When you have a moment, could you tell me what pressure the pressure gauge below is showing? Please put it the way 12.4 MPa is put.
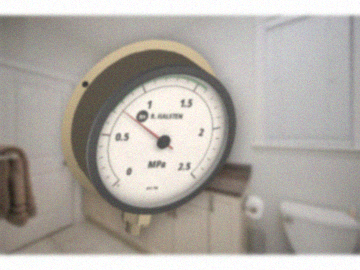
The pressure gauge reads 0.75 MPa
